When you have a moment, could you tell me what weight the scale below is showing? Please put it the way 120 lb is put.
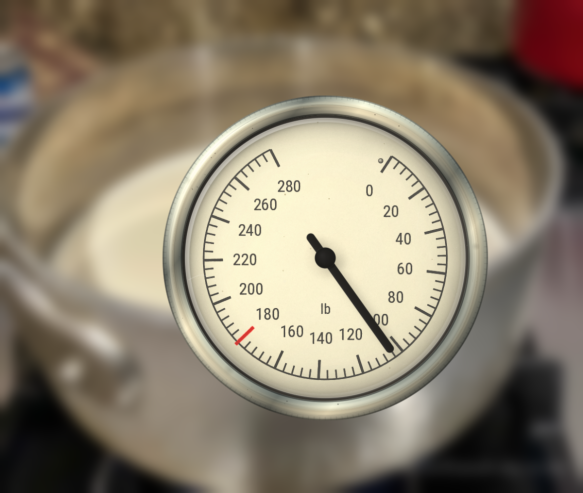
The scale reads 104 lb
